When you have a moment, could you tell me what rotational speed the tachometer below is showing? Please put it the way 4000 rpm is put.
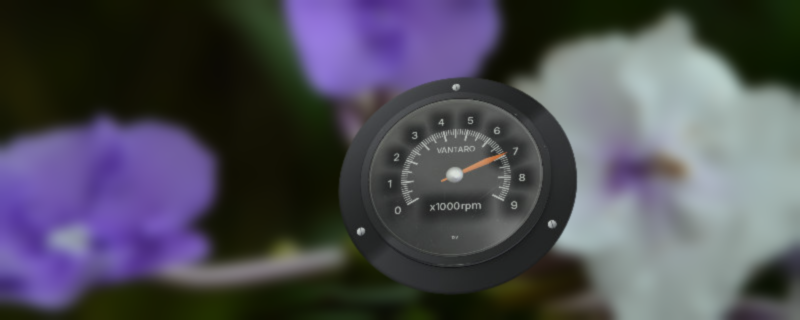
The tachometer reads 7000 rpm
